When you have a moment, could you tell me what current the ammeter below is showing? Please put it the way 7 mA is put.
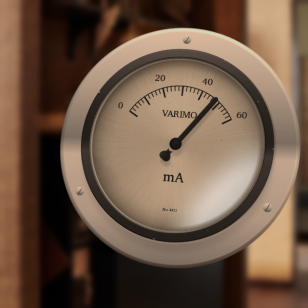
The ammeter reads 48 mA
